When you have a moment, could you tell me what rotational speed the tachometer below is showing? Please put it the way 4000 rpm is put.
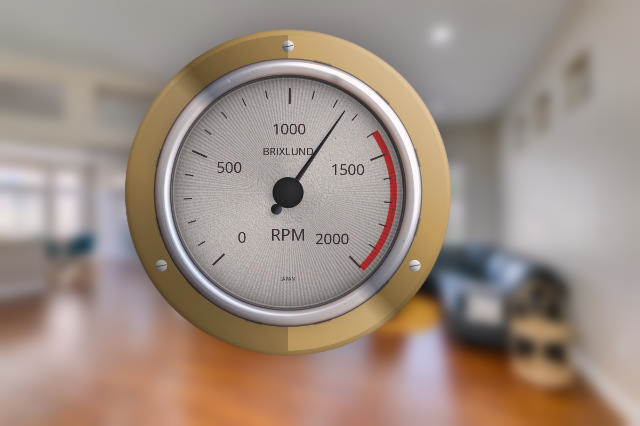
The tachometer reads 1250 rpm
